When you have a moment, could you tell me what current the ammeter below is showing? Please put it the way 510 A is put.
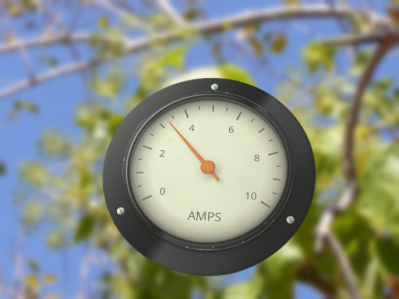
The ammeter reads 3.25 A
